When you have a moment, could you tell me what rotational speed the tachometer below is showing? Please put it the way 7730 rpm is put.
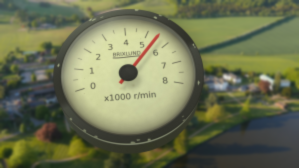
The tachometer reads 5500 rpm
